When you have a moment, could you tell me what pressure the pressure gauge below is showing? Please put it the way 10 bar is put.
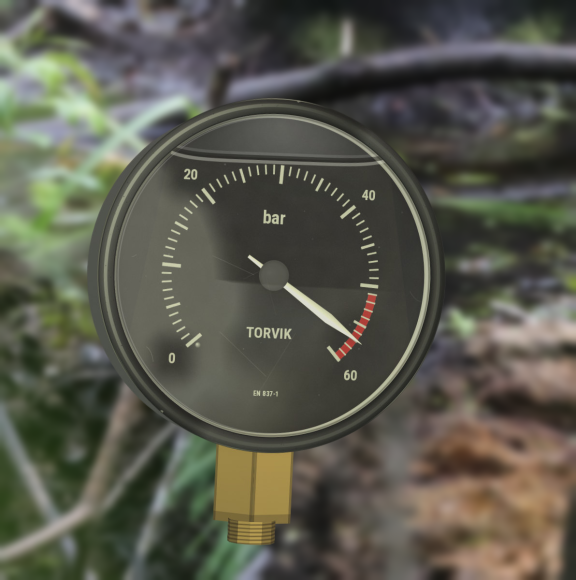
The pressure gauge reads 57 bar
